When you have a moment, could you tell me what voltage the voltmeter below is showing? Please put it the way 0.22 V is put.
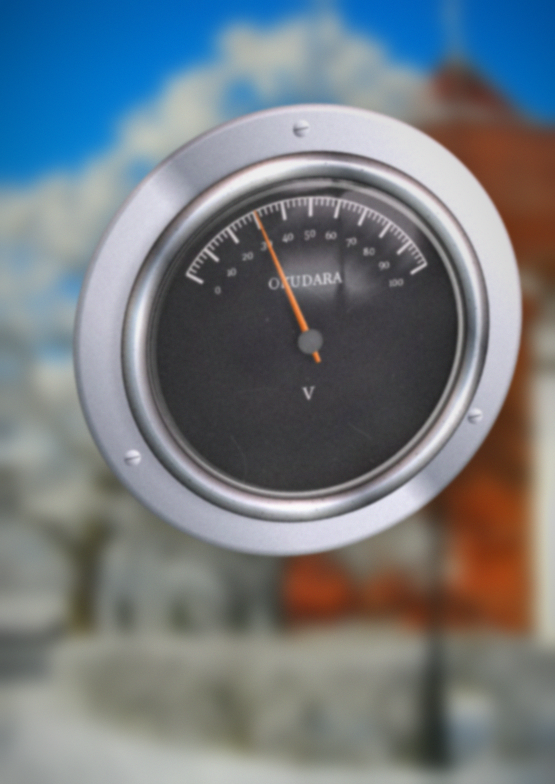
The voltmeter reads 30 V
